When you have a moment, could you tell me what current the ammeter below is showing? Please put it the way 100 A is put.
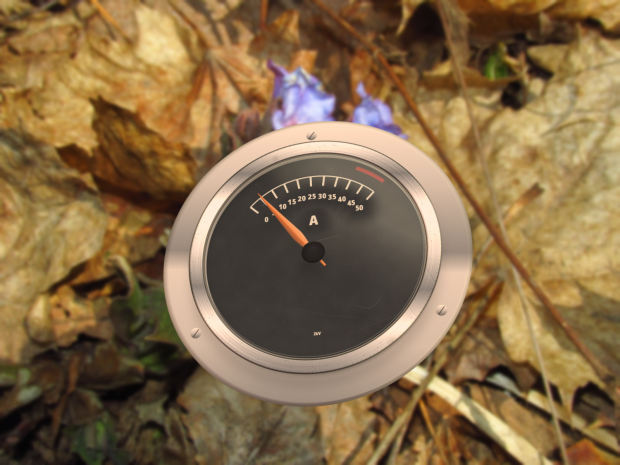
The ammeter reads 5 A
